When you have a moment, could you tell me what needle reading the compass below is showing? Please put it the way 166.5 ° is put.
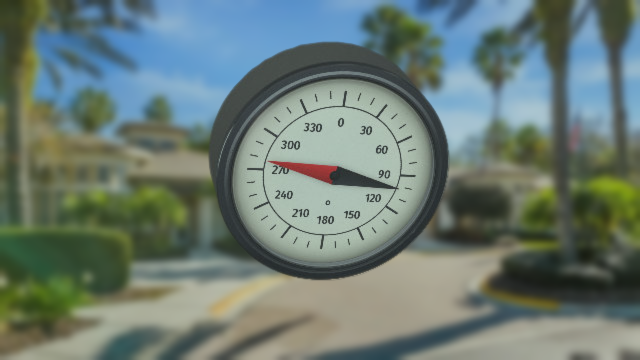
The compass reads 280 °
